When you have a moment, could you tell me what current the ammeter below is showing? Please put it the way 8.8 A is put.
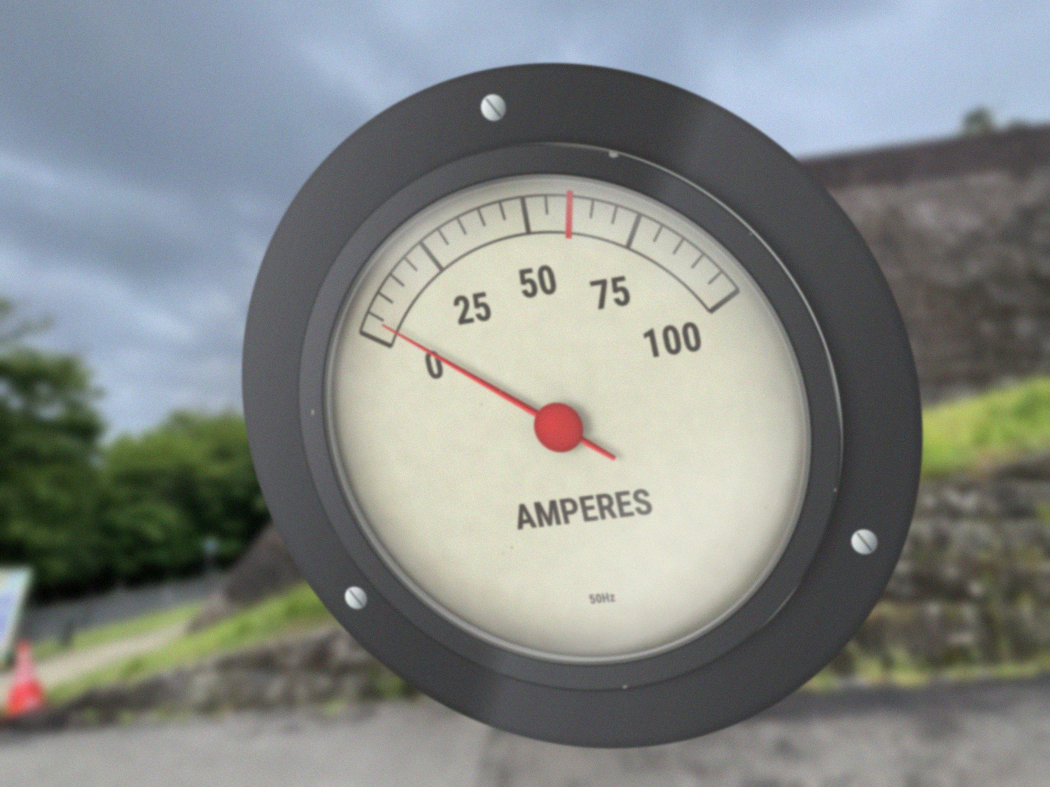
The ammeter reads 5 A
